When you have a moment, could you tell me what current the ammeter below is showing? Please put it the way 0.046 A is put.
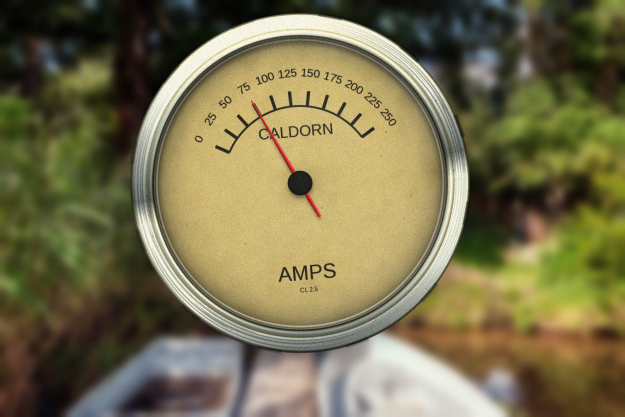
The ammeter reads 75 A
